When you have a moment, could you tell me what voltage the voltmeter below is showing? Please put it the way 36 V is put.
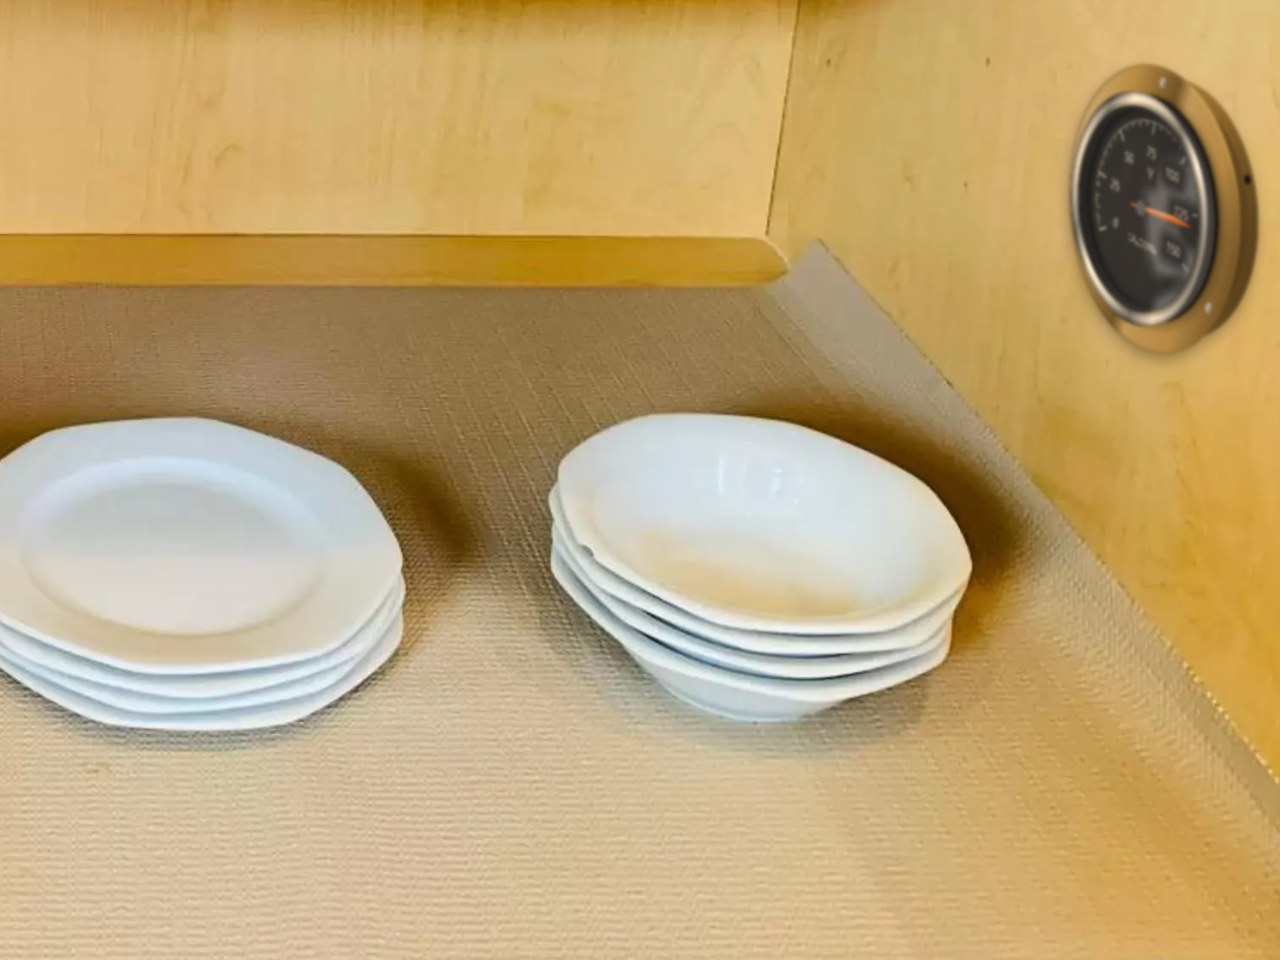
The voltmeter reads 130 V
